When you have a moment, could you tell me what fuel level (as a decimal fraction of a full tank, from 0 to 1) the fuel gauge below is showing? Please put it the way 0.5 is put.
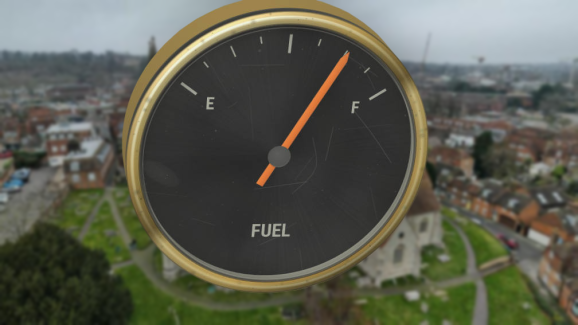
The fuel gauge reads 0.75
